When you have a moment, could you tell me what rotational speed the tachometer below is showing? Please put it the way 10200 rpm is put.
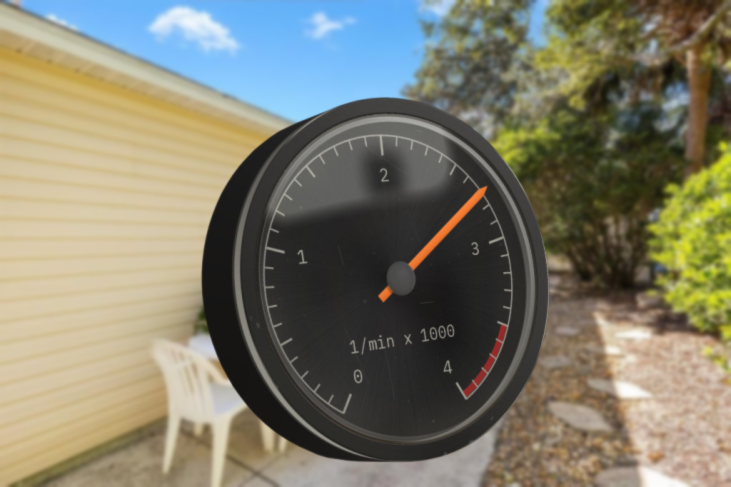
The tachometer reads 2700 rpm
